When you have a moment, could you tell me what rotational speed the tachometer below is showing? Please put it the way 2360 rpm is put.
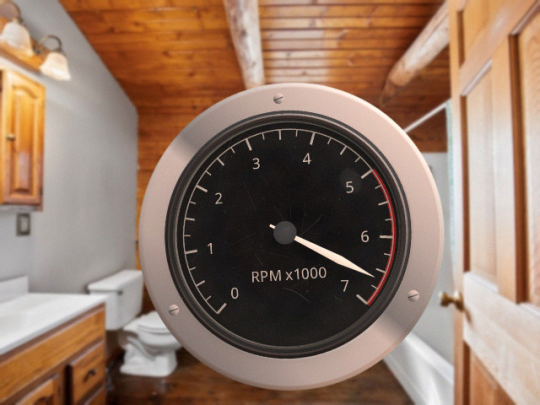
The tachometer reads 6625 rpm
